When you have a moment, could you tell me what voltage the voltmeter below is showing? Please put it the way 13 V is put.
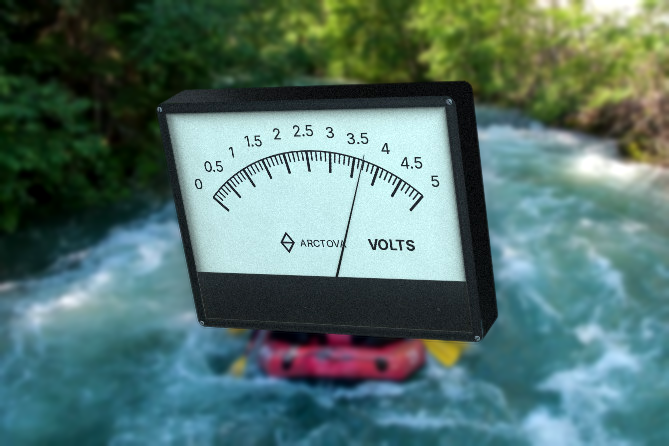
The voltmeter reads 3.7 V
